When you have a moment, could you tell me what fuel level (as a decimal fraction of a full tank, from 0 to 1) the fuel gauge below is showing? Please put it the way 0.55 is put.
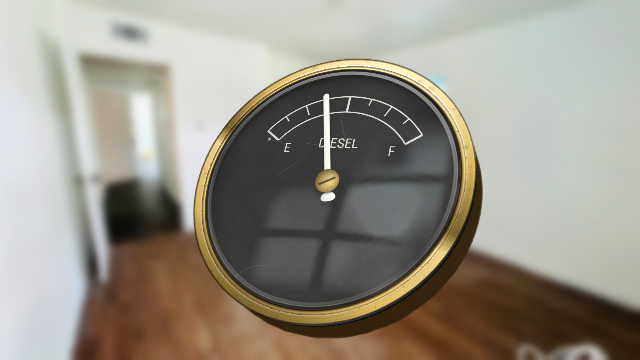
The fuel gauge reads 0.375
